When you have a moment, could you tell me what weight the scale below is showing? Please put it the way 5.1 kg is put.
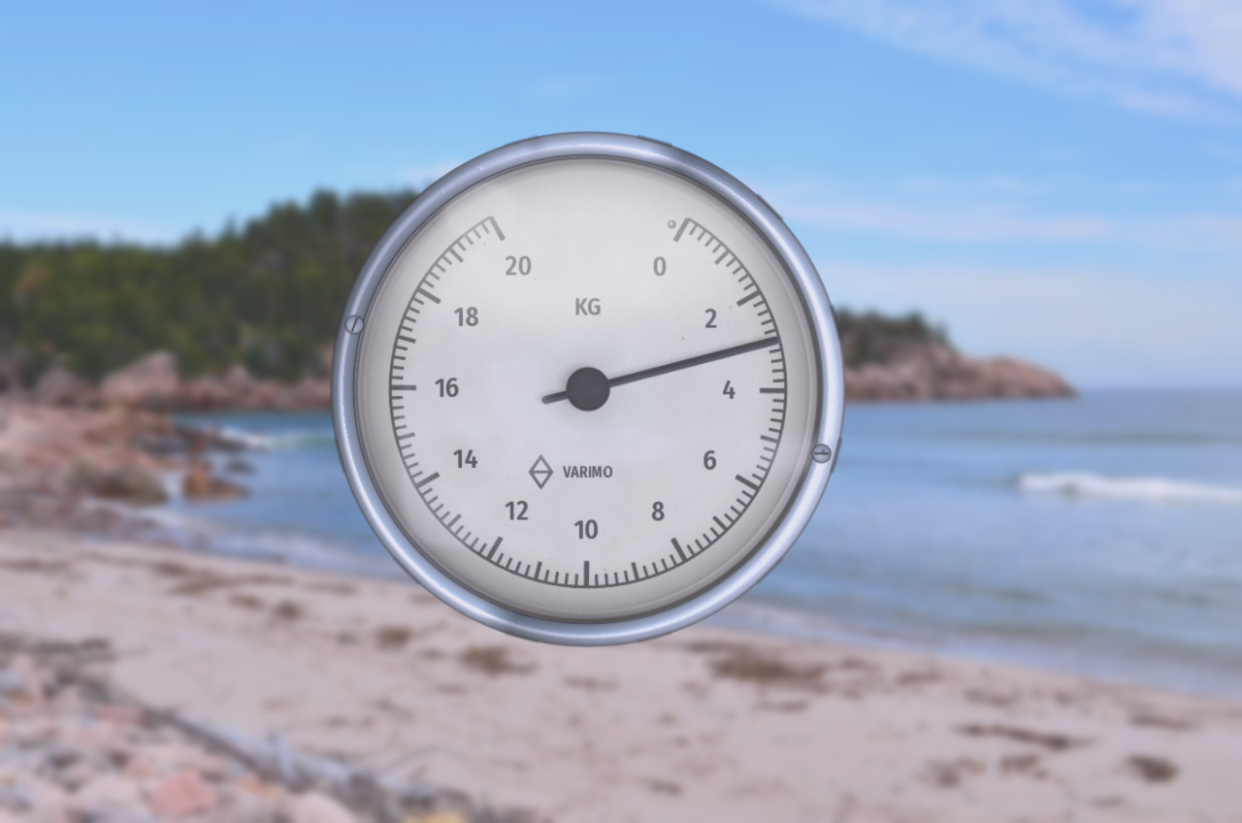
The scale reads 3 kg
